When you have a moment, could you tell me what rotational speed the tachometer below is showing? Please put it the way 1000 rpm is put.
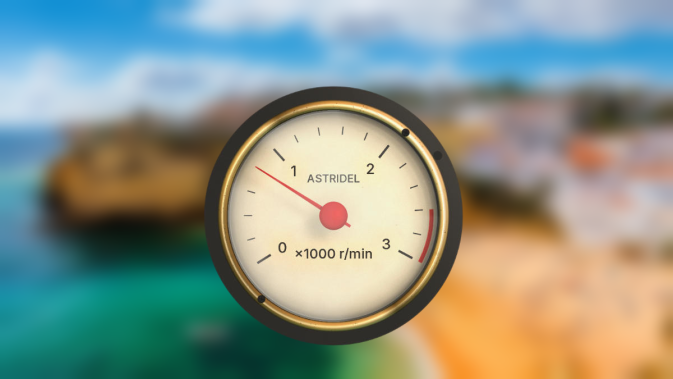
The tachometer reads 800 rpm
